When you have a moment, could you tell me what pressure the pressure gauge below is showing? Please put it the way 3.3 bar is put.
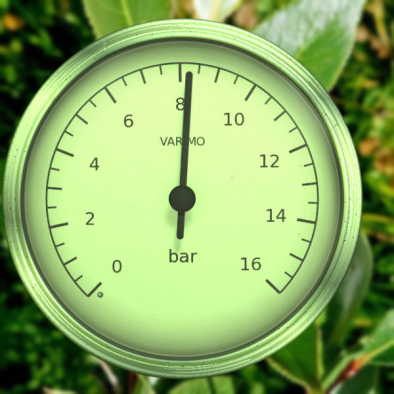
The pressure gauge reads 8.25 bar
